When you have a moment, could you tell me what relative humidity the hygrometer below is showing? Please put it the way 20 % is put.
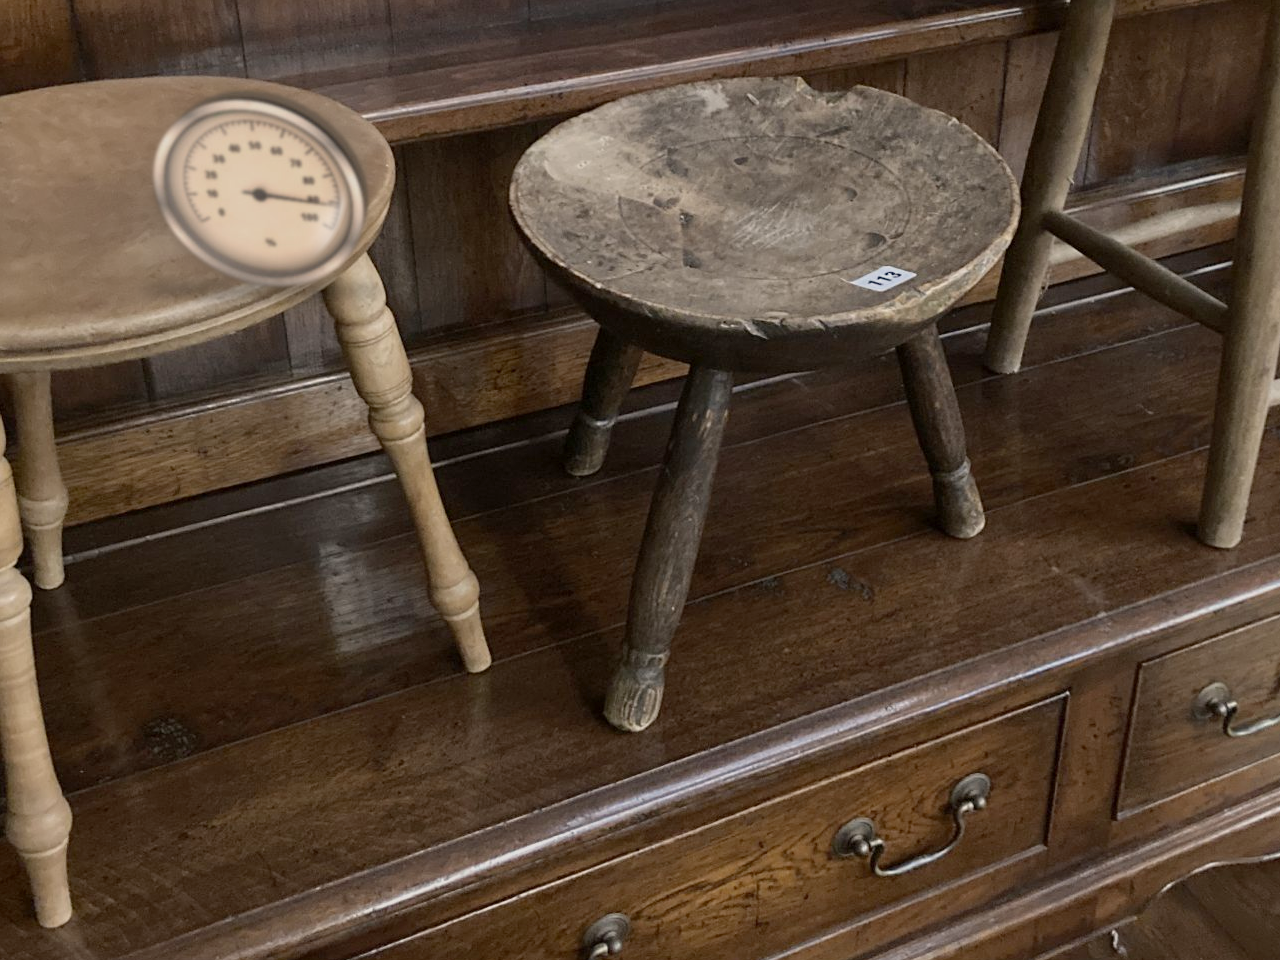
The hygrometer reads 90 %
